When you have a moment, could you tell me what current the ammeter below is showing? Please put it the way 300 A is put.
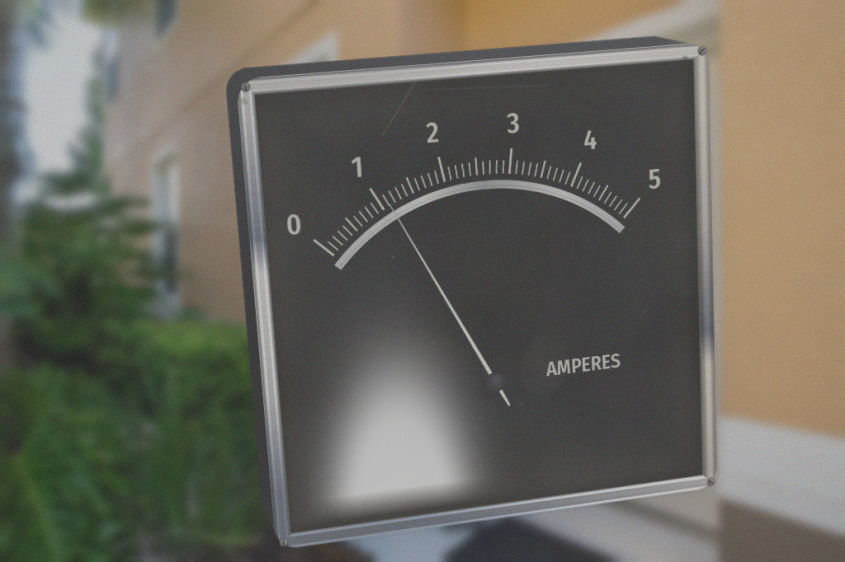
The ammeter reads 1.1 A
